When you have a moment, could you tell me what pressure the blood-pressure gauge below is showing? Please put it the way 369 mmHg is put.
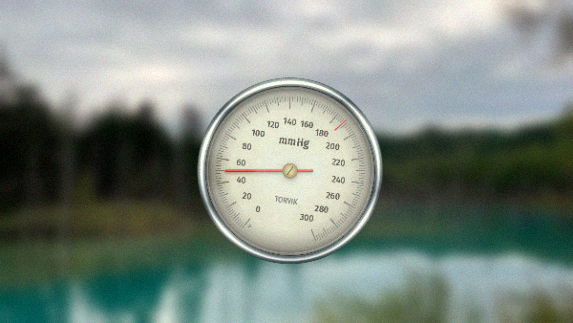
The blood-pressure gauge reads 50 mmHg
